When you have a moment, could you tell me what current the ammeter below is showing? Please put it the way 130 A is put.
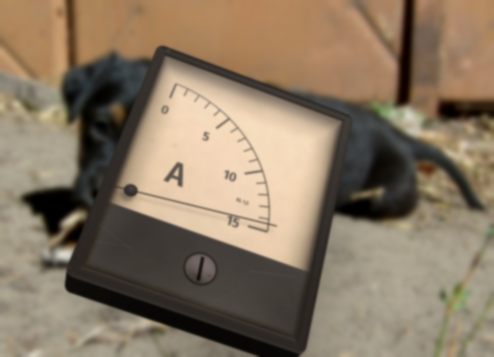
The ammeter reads 14.5 A
